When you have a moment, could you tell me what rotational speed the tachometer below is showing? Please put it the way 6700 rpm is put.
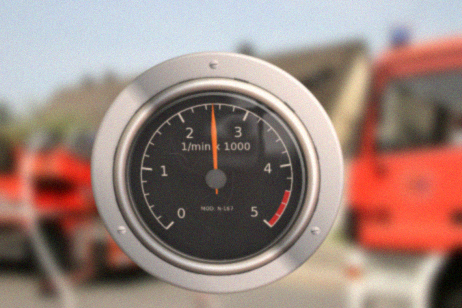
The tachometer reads 2500 rpm
